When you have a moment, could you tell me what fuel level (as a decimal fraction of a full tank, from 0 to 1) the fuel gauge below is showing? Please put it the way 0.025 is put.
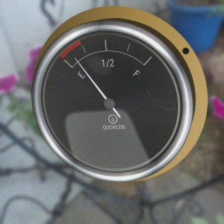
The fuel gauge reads 0.125
